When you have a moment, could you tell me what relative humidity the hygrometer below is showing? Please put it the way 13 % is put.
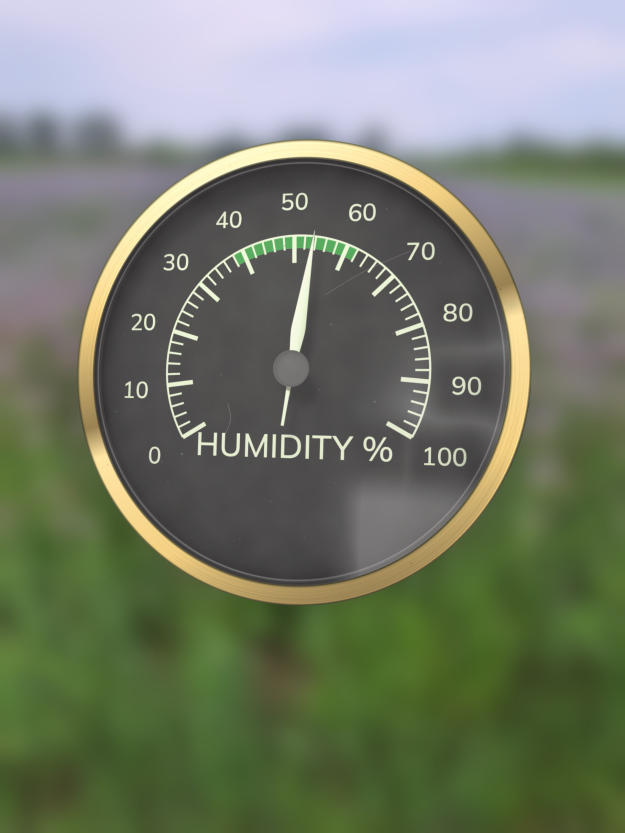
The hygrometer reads 54 %
